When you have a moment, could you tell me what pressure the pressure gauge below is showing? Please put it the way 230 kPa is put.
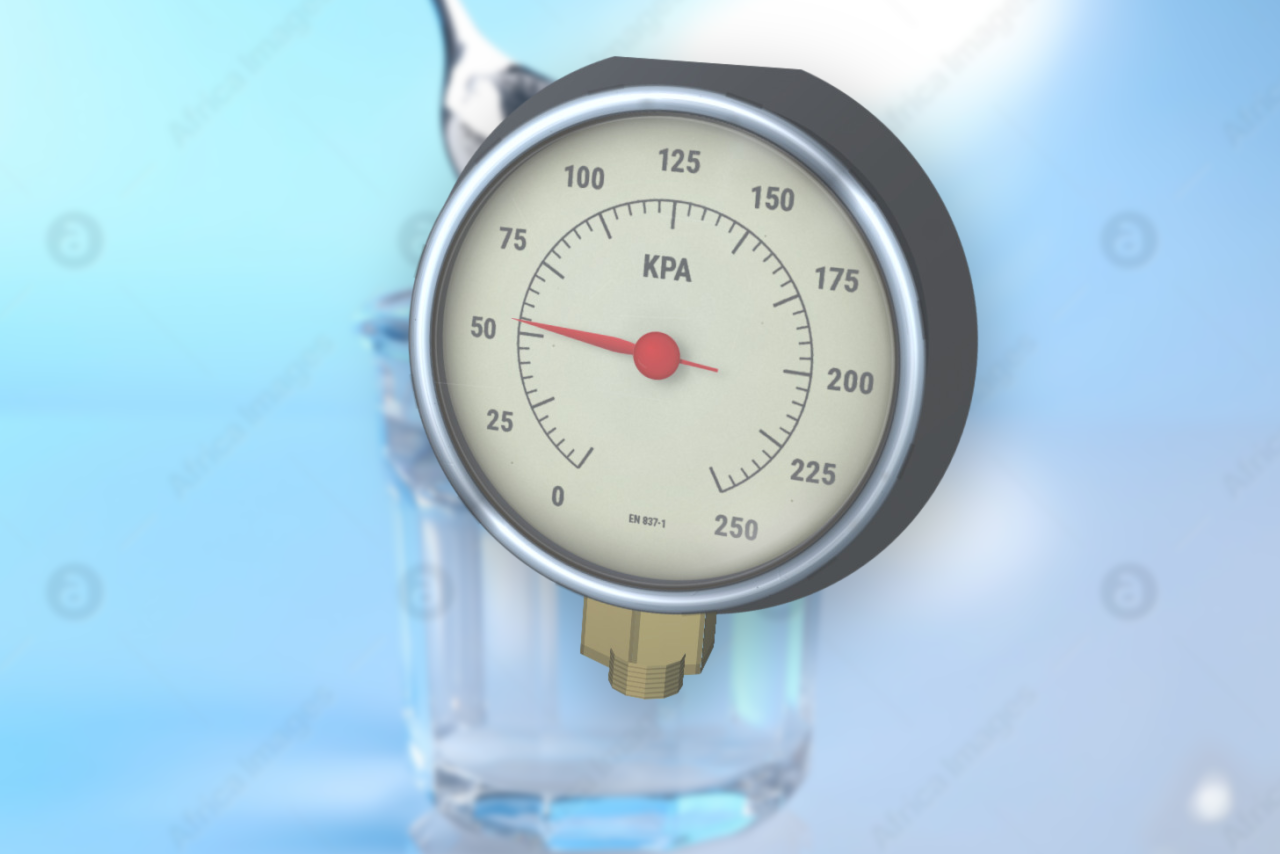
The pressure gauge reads 55 kPa
